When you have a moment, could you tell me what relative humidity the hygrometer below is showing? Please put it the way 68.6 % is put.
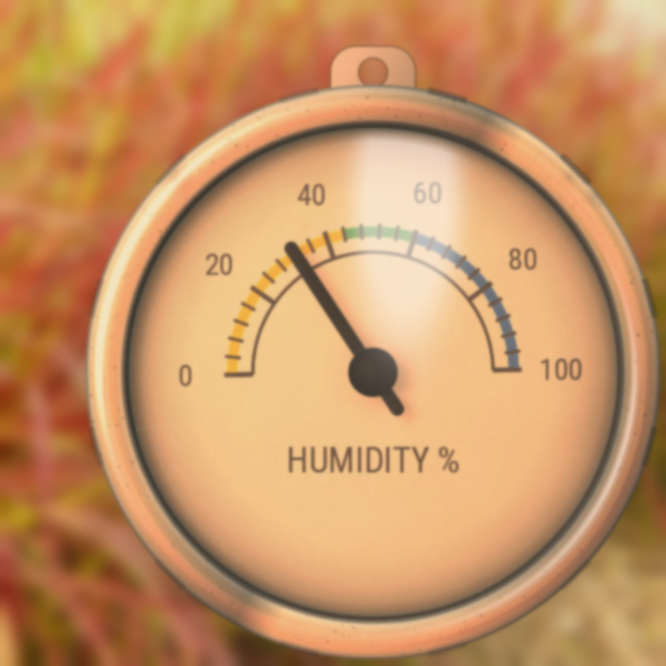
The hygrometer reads 32 %
